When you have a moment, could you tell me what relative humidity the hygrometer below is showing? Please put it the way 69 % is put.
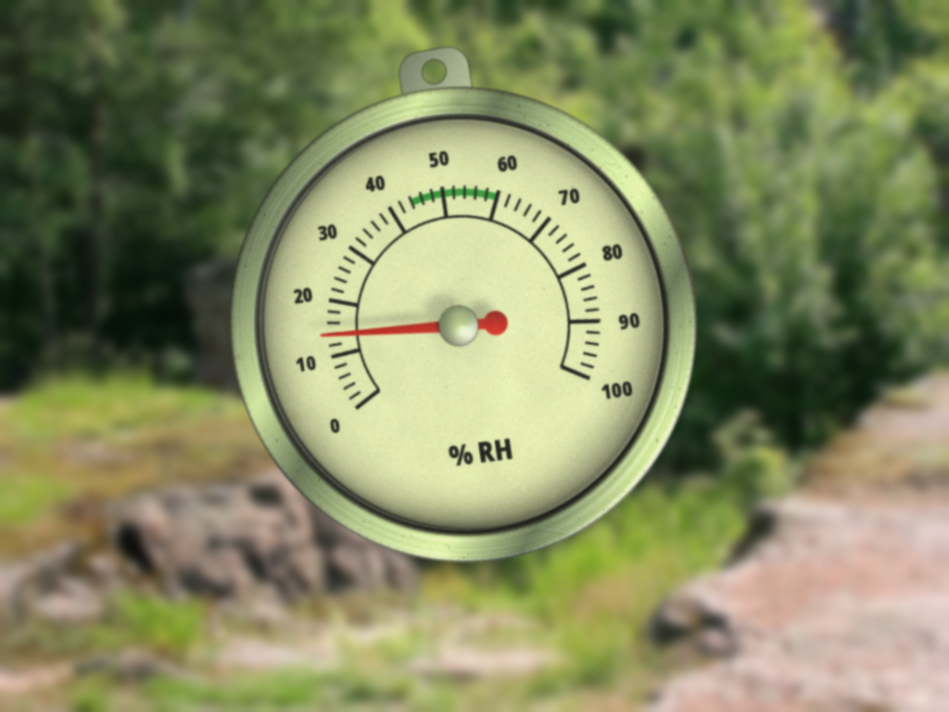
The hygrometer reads 14 %
